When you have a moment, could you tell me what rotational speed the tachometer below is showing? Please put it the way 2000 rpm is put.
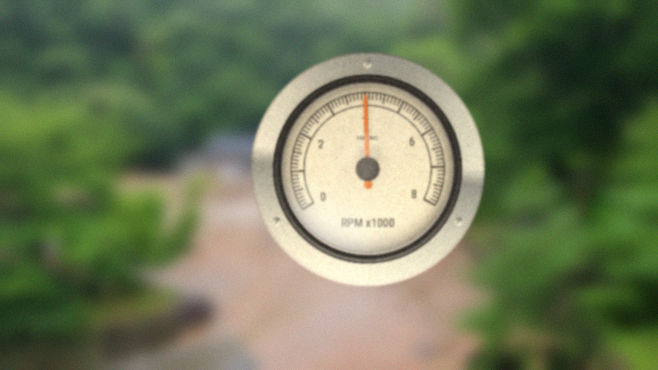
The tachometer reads 4000 rpm
